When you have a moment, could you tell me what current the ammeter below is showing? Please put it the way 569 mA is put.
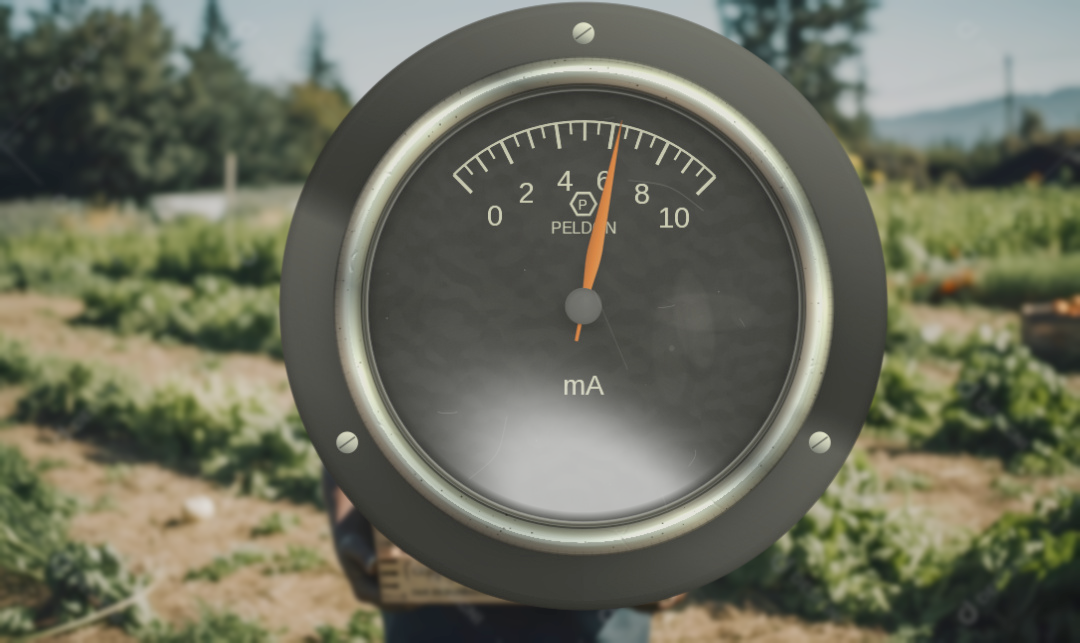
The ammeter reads 6.25 mA
